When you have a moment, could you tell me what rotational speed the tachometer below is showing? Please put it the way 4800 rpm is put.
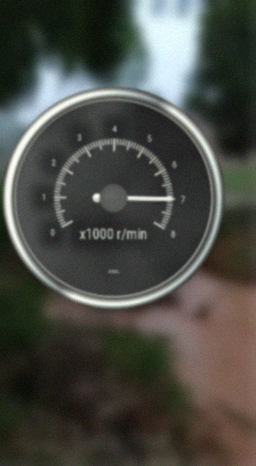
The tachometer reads 7000 rpm
